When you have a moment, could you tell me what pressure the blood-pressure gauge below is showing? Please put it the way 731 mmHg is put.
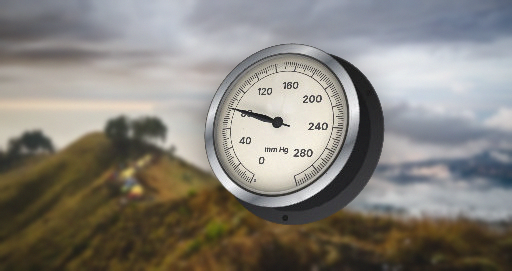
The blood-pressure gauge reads 80 mmHg
